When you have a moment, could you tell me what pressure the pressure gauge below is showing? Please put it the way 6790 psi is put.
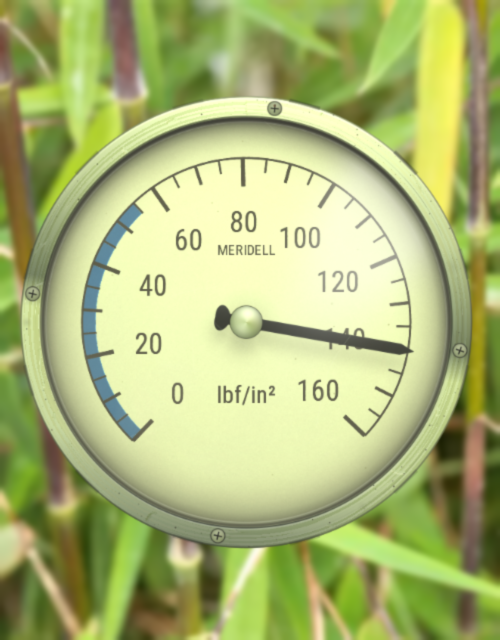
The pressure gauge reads 140 psi
